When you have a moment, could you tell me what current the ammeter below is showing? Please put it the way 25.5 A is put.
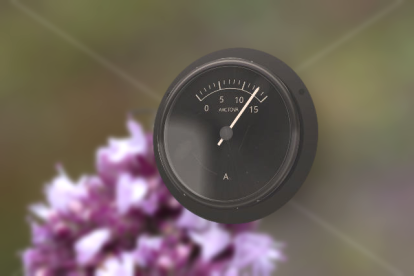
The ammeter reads 13 A
